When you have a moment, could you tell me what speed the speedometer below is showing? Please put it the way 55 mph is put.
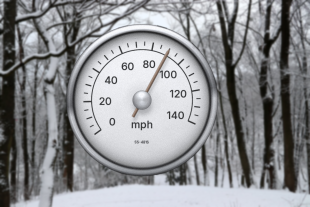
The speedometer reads 90 mph
